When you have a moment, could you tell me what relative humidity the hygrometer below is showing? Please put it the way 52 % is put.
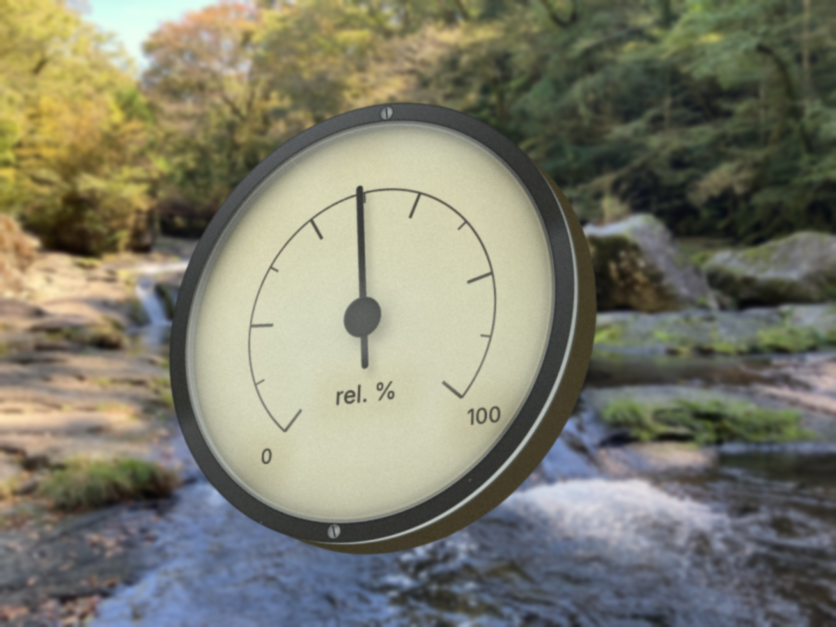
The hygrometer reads 50 %
